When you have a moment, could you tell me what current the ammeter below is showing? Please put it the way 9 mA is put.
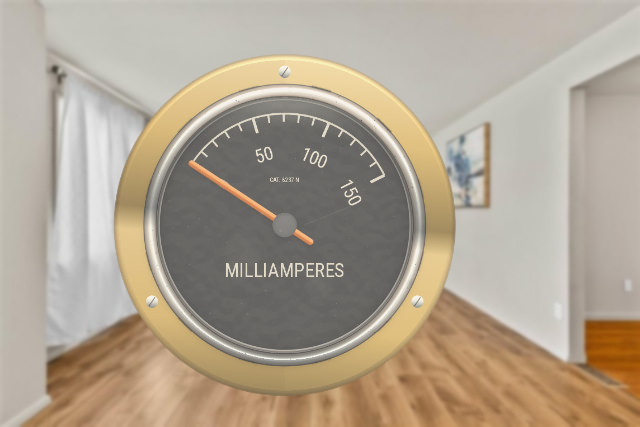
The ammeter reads 0 mA
